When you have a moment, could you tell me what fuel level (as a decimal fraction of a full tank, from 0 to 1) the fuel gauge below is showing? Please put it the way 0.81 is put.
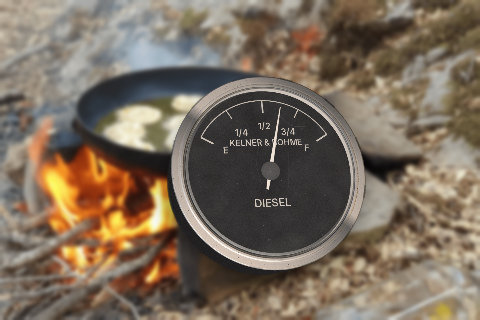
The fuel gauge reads 0.625
